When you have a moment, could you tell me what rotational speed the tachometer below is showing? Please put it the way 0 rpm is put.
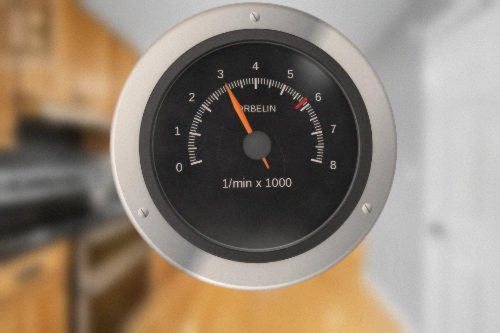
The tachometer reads 3000 rpm
